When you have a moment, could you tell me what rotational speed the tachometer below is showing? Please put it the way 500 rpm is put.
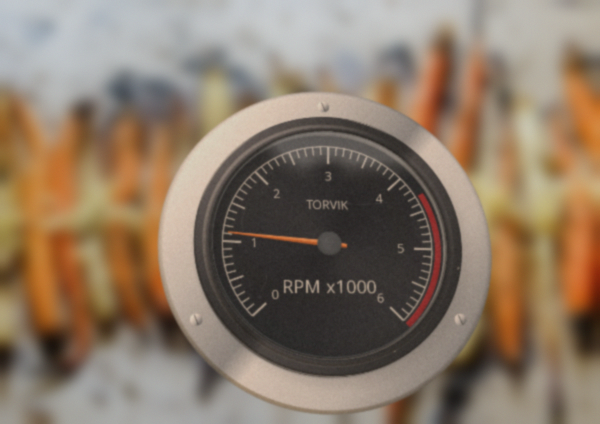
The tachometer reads 1100 rpm
